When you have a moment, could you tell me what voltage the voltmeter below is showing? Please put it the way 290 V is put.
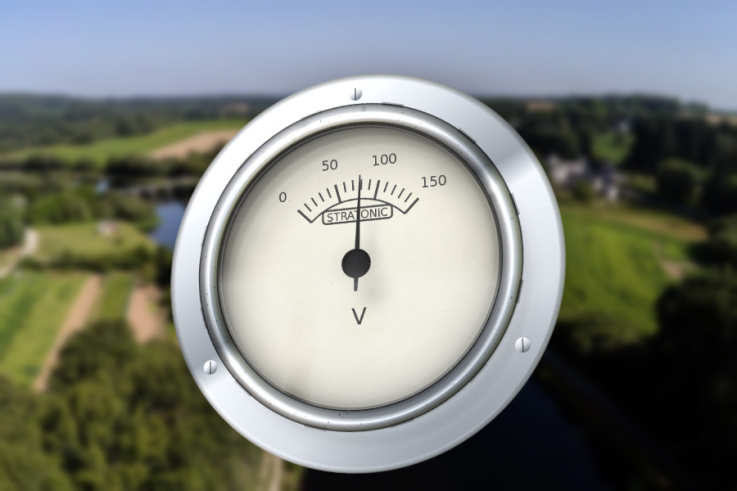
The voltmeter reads 80 V
